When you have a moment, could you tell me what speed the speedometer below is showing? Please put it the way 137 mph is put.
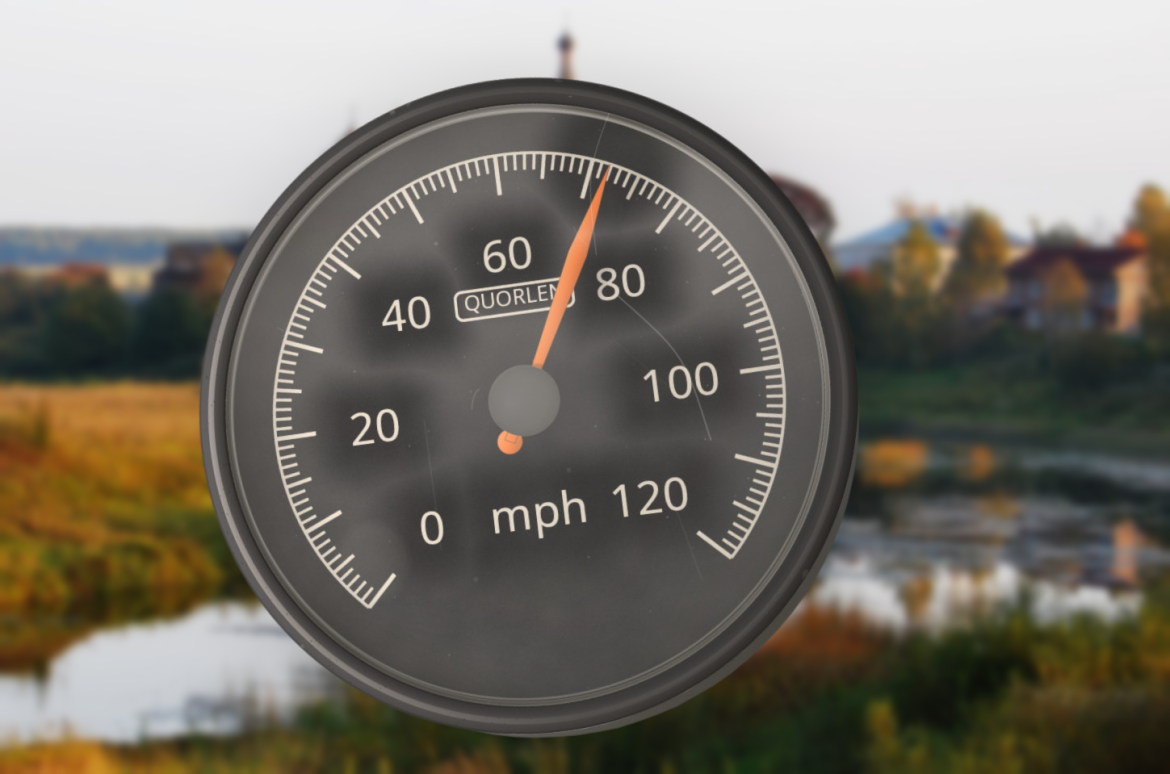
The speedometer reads 72 mph
